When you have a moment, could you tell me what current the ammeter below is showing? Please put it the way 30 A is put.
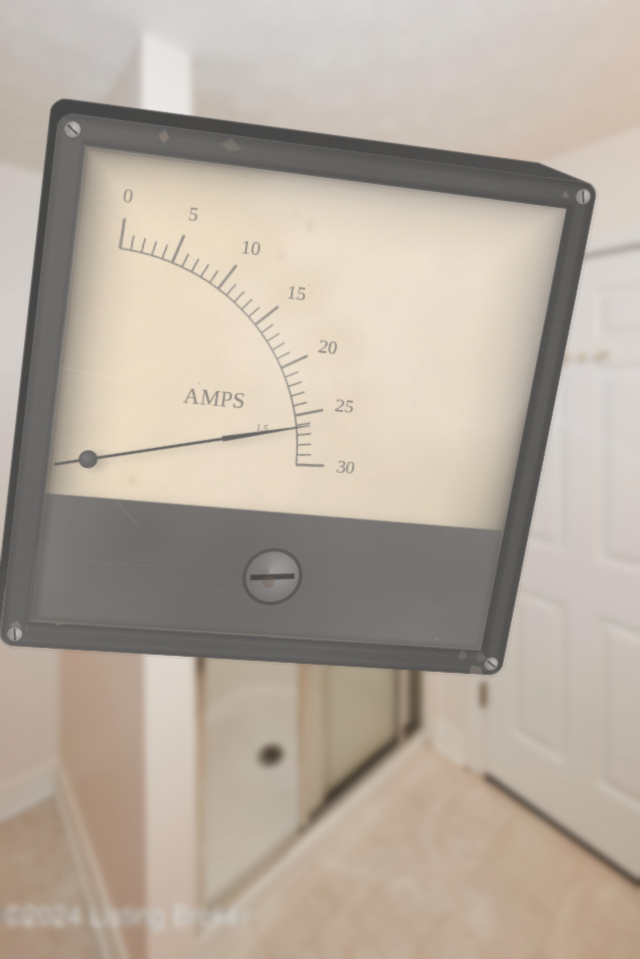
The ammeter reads 26 A
